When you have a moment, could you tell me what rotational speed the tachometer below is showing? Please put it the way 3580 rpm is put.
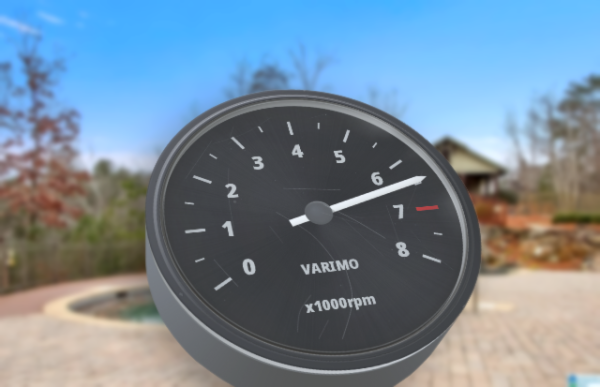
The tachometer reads 6500 rpm
